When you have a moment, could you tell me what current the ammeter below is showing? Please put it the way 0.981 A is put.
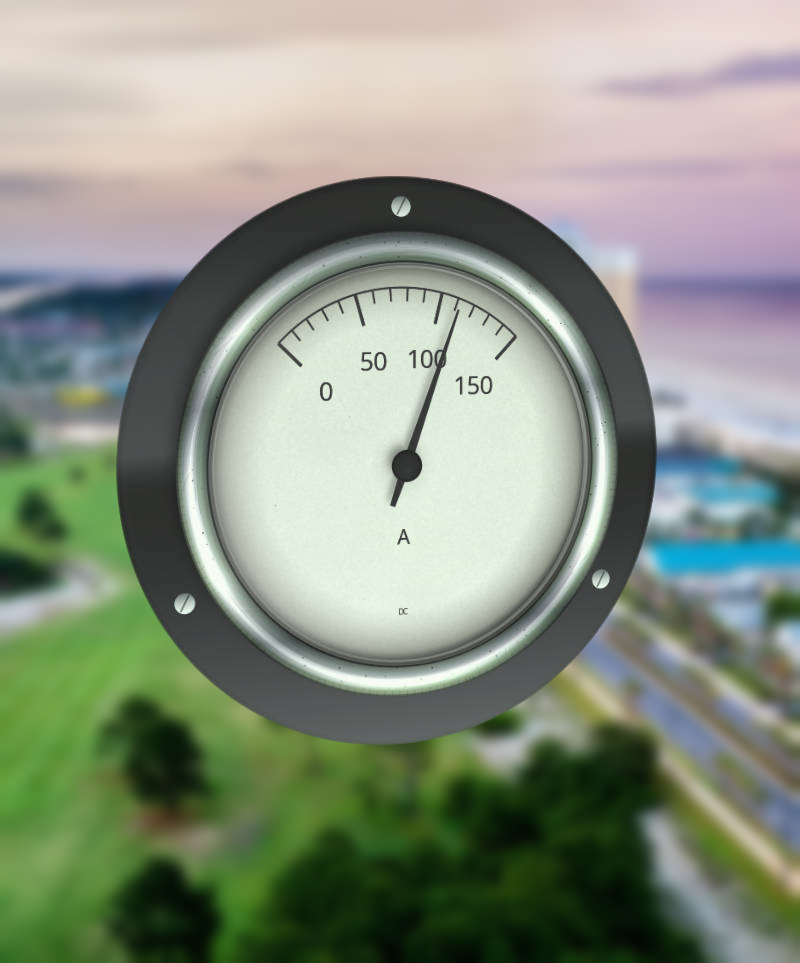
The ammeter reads 110 A
